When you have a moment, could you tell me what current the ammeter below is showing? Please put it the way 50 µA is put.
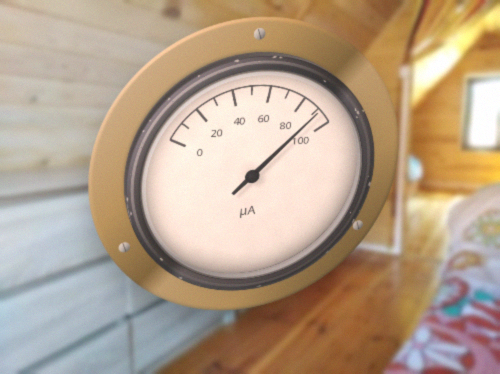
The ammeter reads 90 µA
